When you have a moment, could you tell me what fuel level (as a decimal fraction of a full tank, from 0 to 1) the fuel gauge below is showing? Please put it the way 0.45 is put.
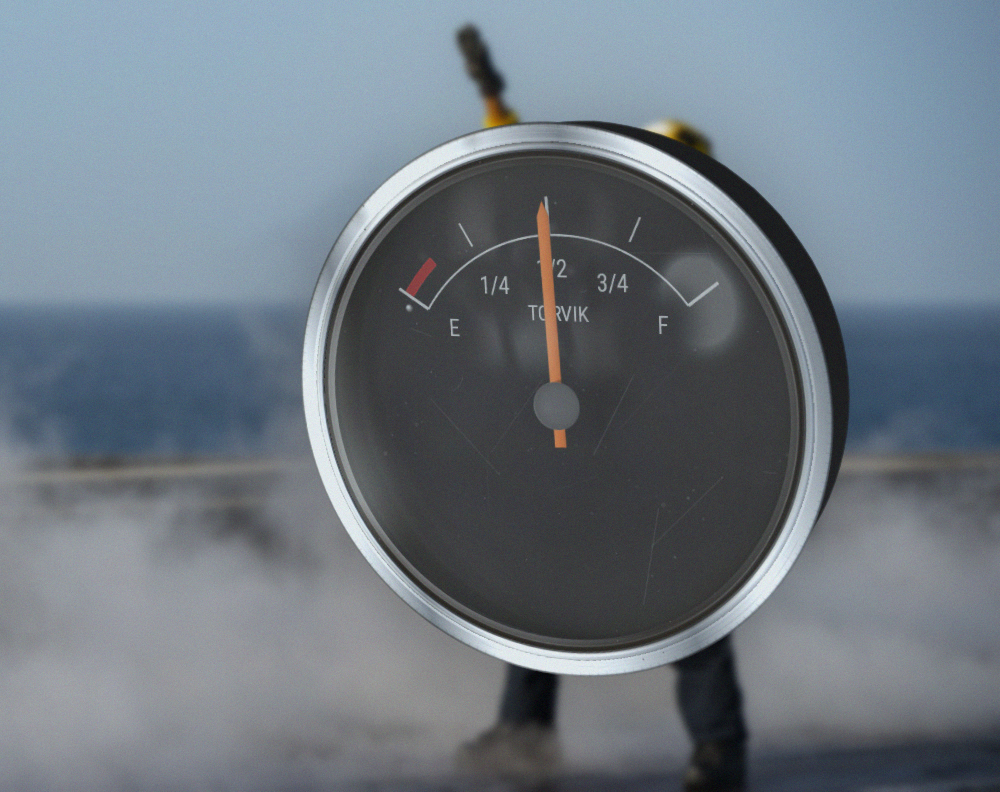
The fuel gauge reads 0.5
